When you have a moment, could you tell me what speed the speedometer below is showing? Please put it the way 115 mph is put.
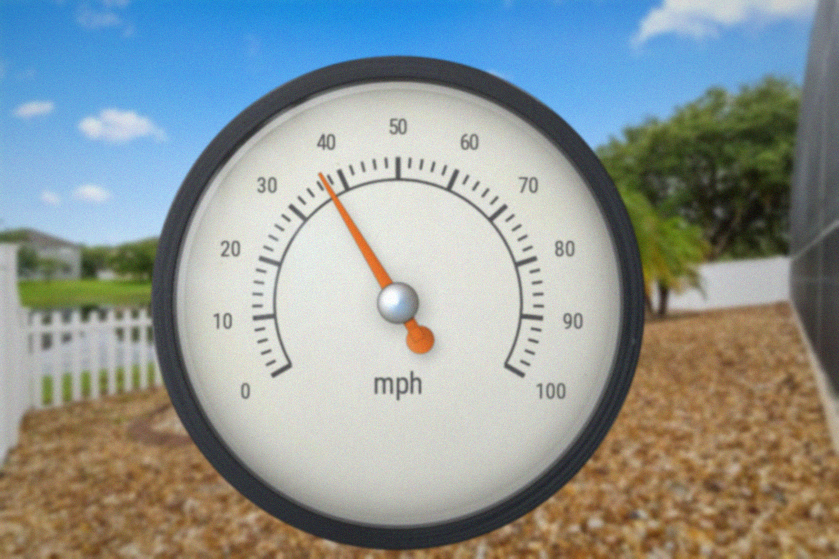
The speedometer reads 37 mph
